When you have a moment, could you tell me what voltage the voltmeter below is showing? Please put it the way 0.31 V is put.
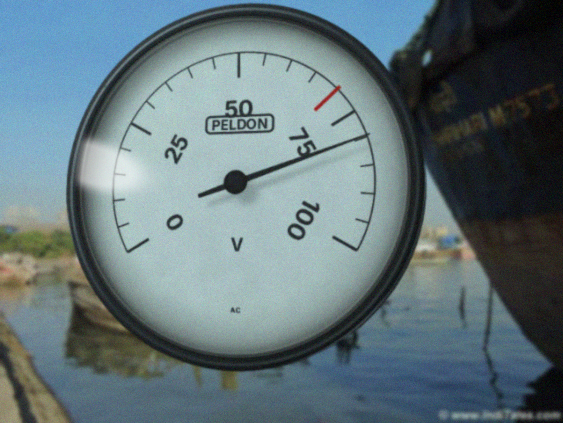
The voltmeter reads 80 V
